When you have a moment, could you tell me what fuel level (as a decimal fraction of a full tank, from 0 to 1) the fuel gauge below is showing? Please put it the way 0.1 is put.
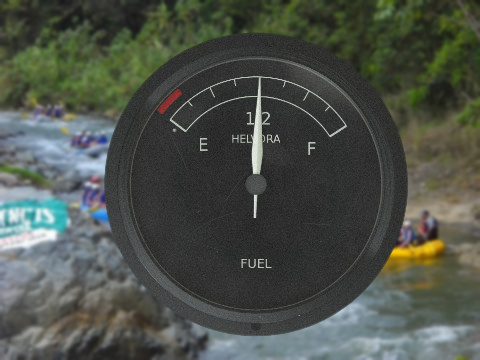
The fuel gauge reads 0.5
